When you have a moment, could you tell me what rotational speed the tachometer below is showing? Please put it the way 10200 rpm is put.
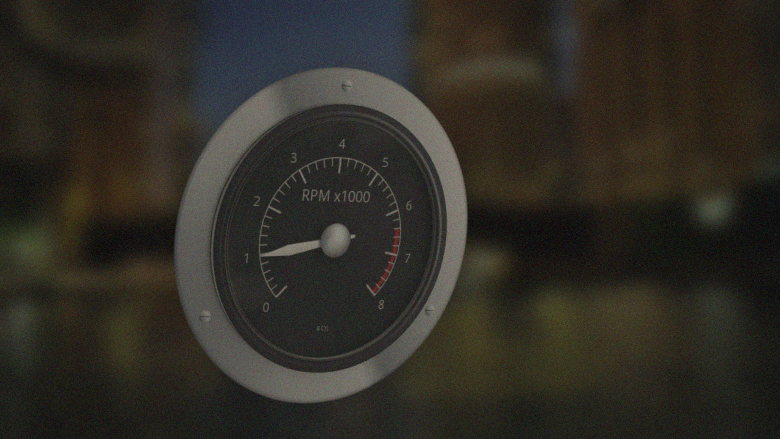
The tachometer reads 1000 rpm
